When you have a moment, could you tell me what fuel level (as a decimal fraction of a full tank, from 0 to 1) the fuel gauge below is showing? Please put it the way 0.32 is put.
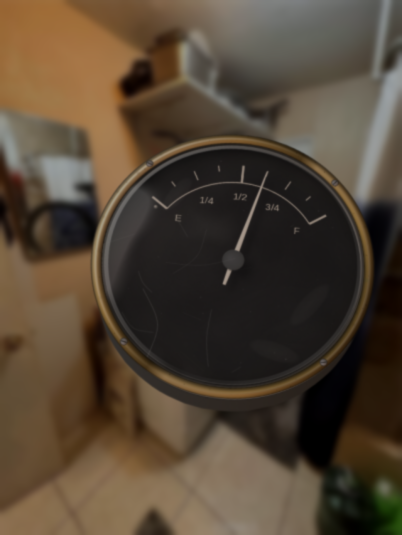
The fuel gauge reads 0.625
